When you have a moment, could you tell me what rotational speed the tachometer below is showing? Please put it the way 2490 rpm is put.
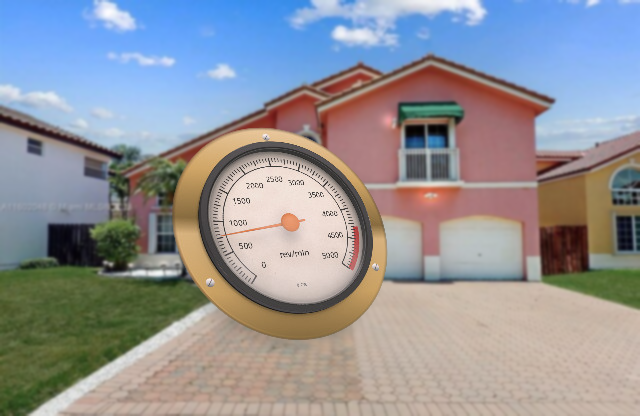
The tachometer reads 750 rpm
